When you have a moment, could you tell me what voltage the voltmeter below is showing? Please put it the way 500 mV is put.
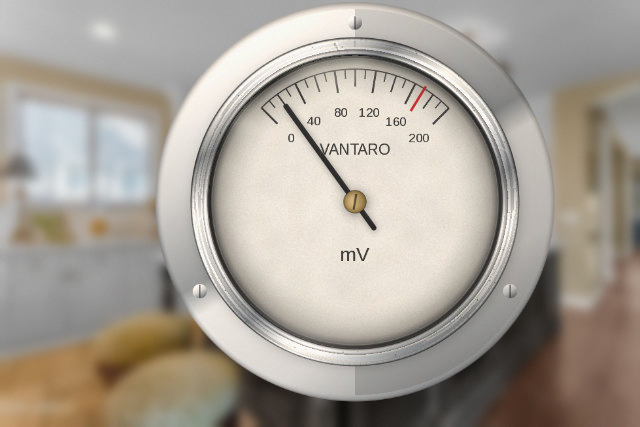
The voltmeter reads 20 mV
